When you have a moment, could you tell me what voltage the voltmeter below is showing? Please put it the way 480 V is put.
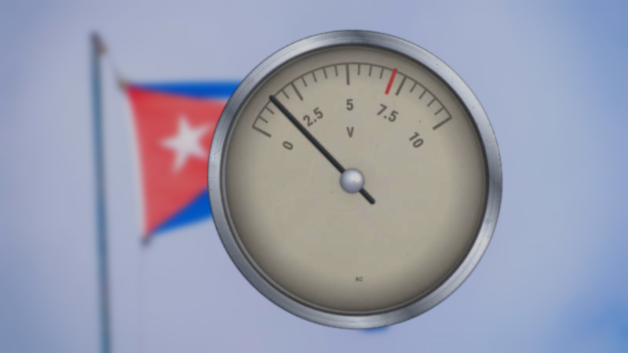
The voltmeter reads 1.5 V
